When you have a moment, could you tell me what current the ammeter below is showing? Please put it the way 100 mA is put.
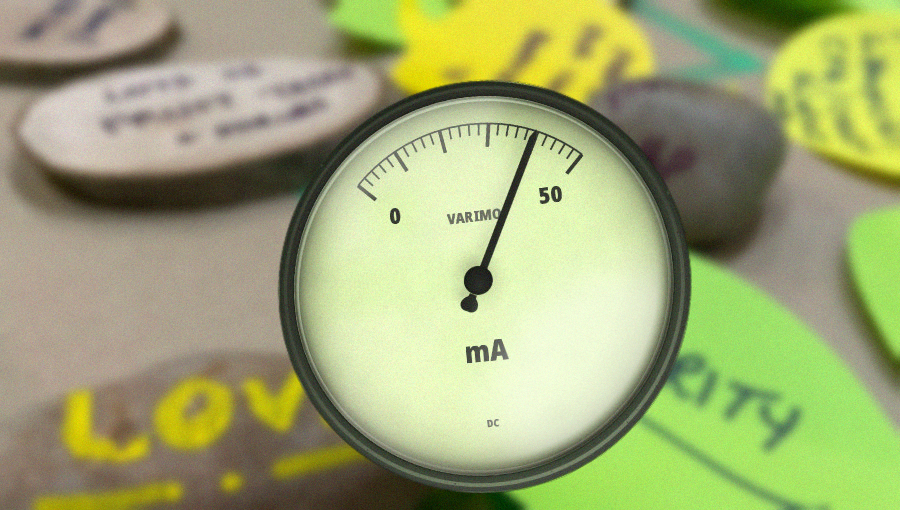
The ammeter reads 40 mA
